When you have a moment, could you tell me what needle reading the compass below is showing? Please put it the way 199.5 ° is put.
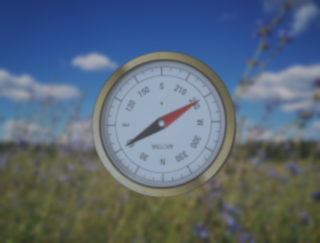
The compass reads 240 °
